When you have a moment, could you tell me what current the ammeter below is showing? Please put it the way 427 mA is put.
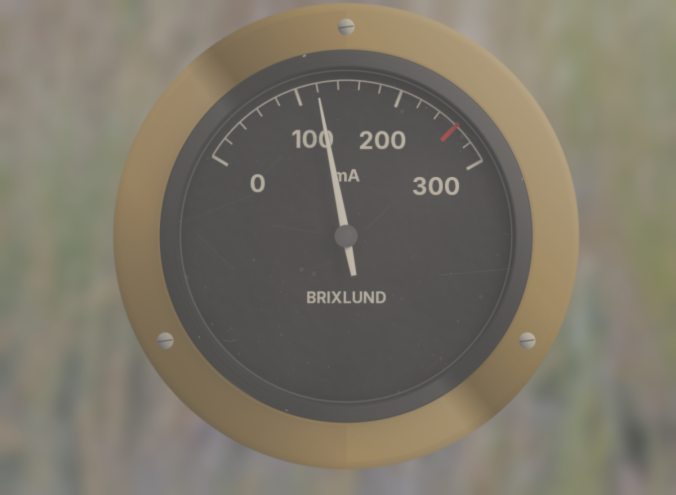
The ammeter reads 120 mA
